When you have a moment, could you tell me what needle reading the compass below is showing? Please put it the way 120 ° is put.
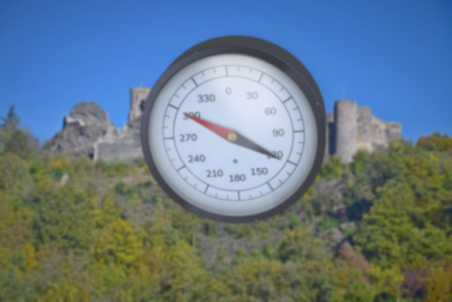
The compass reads 300 °
